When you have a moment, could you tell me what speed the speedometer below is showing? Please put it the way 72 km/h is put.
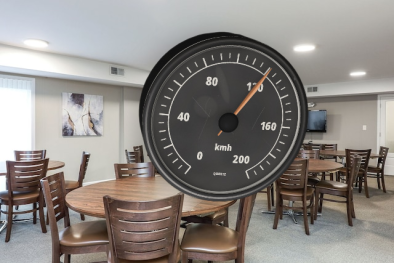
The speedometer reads 120 km/h
